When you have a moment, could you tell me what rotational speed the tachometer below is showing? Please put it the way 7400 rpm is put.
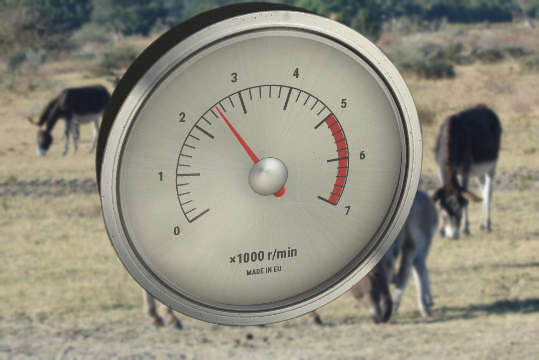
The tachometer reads 2500 rpm
